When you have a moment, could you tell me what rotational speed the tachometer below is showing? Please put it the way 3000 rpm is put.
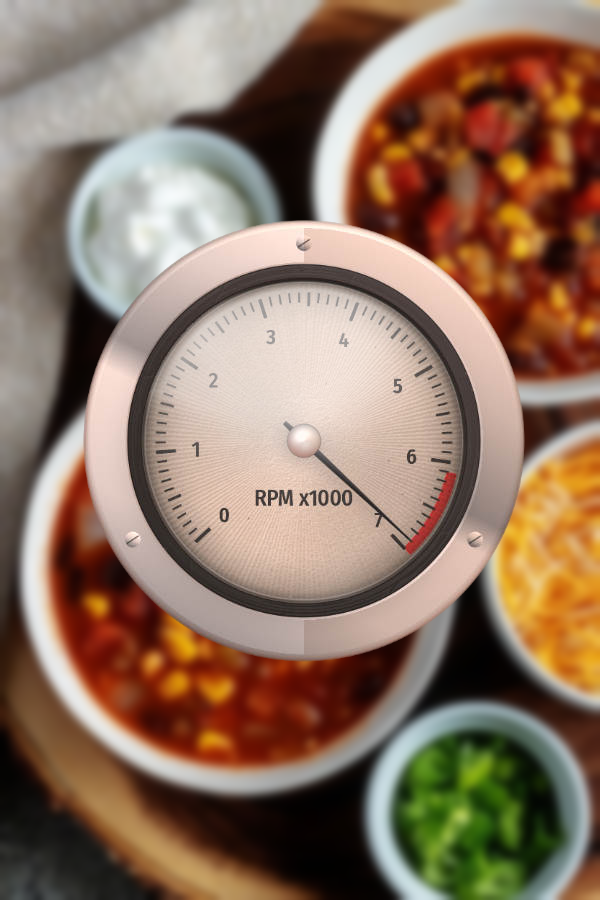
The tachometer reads 6900 rpm
